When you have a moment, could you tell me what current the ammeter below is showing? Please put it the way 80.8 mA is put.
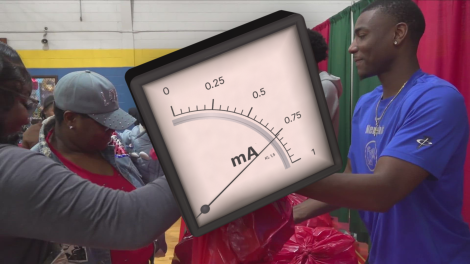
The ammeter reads 0.75 mA
